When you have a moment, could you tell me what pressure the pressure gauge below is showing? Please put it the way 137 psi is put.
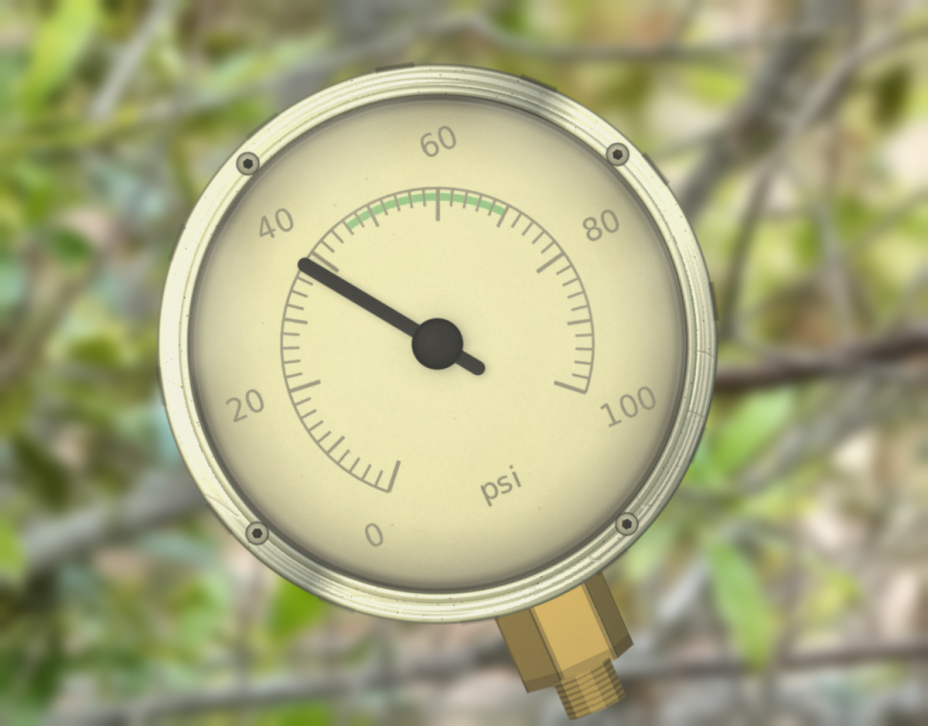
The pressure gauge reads 38 psi
